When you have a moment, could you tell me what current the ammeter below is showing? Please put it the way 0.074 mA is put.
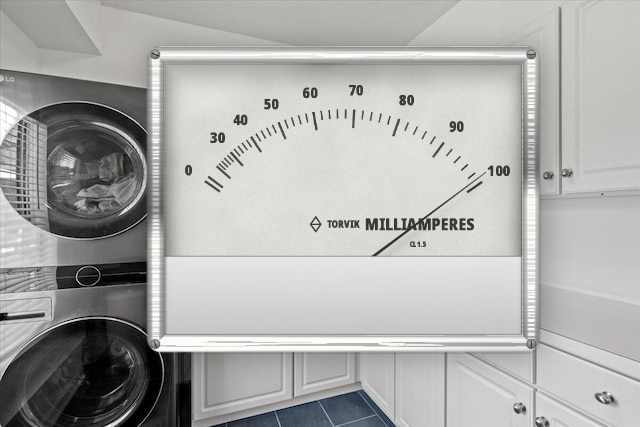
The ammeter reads 99 mA
